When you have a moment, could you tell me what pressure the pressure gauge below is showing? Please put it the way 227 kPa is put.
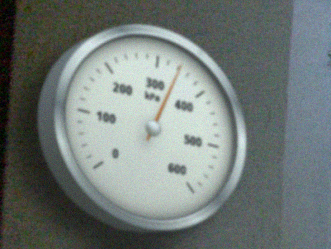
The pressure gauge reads 340 kPa
